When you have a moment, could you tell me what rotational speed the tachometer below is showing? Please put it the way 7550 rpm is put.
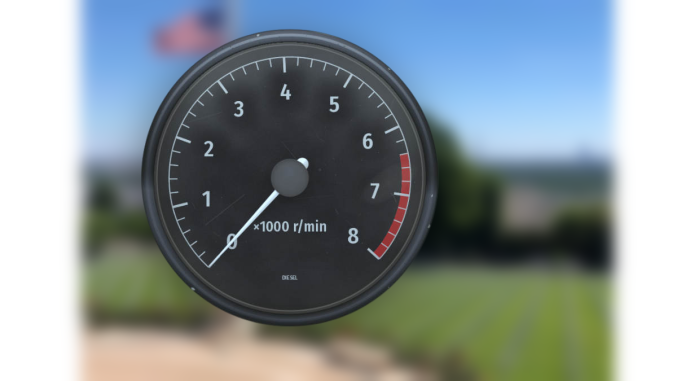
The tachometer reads 0 rpm
